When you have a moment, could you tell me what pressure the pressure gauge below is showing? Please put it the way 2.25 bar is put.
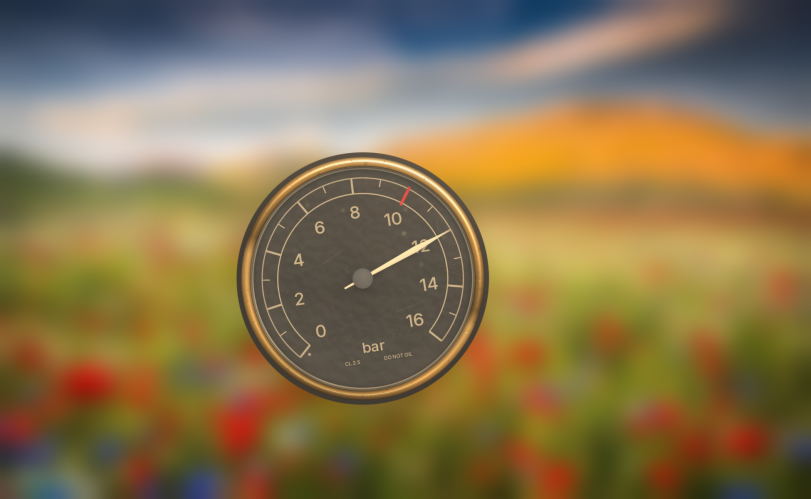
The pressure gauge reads 12 bar
